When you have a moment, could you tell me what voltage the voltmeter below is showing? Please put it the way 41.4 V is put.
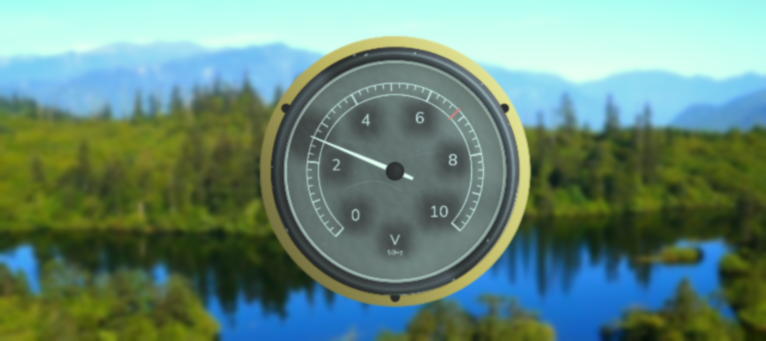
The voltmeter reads 2.6 V
